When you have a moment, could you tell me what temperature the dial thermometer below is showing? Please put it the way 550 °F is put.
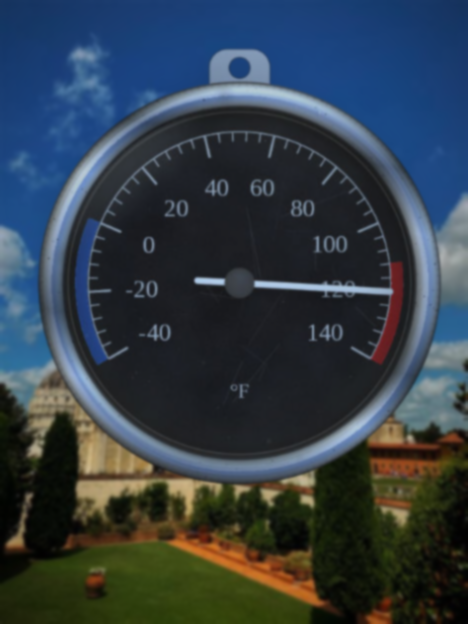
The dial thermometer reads 120 °F
